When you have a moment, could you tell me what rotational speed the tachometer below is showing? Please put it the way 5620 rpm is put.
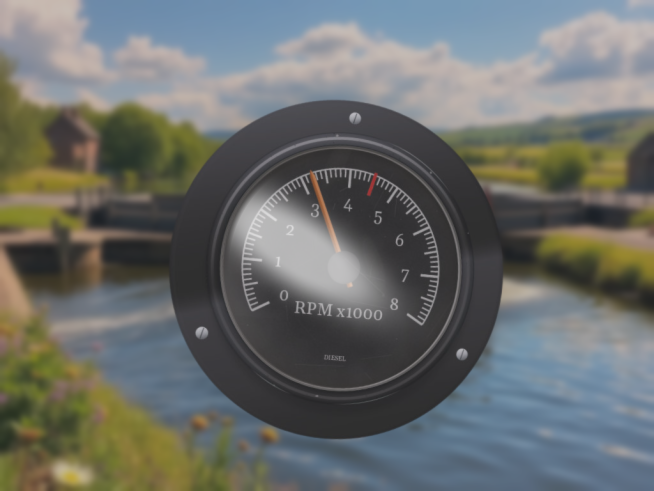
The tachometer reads 3200 rpm
